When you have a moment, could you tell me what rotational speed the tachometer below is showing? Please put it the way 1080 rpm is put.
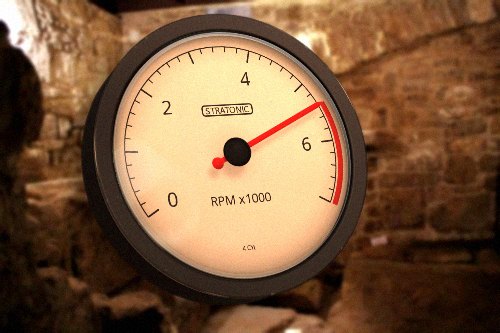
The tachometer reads 5400 rpm
